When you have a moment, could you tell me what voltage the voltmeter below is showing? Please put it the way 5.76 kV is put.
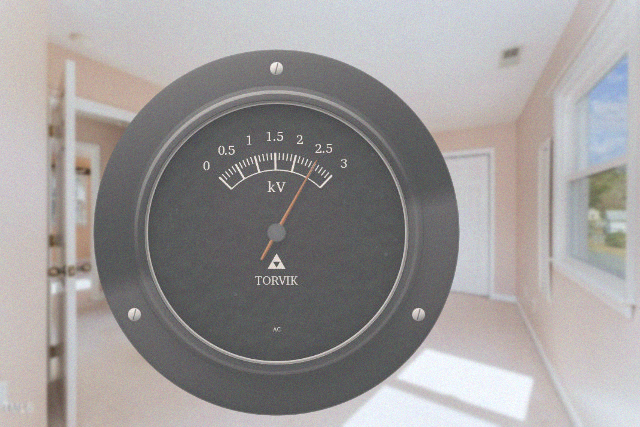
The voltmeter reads 2.5 kV
